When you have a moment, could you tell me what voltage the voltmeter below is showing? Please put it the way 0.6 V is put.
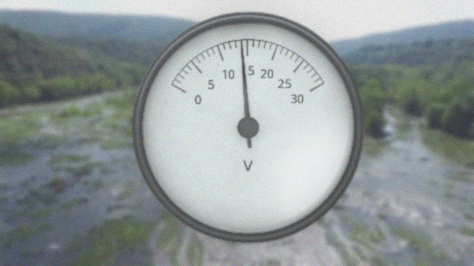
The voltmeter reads 14 V
